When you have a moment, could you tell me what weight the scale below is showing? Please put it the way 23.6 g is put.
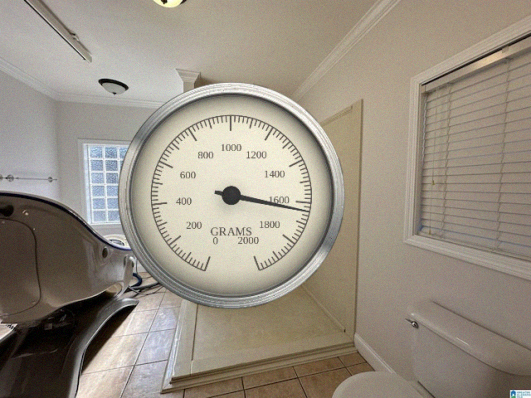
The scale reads 1640 g
